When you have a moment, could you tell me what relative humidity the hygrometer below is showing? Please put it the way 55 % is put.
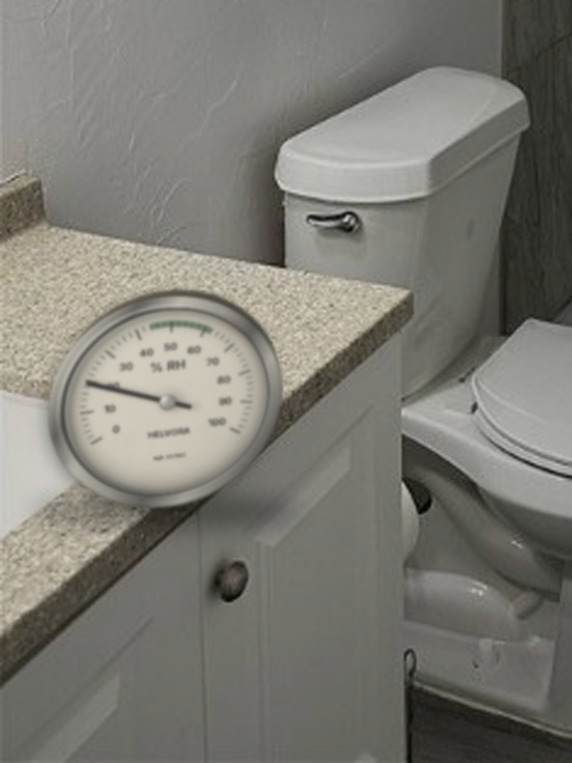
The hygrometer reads 20 %
